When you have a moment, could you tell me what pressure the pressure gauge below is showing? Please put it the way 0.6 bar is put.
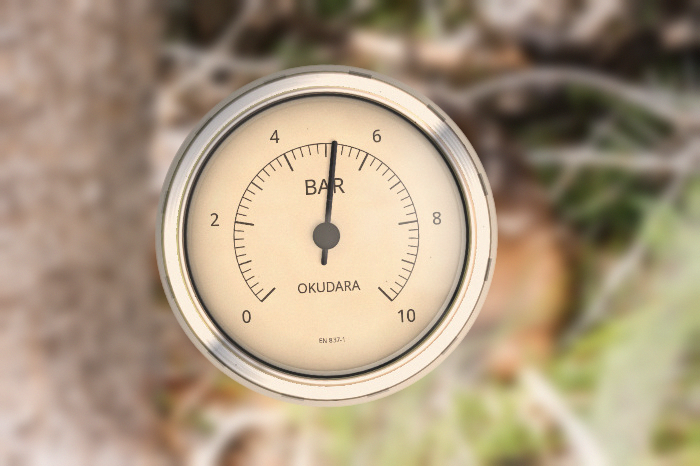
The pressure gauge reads 5.2 bar
